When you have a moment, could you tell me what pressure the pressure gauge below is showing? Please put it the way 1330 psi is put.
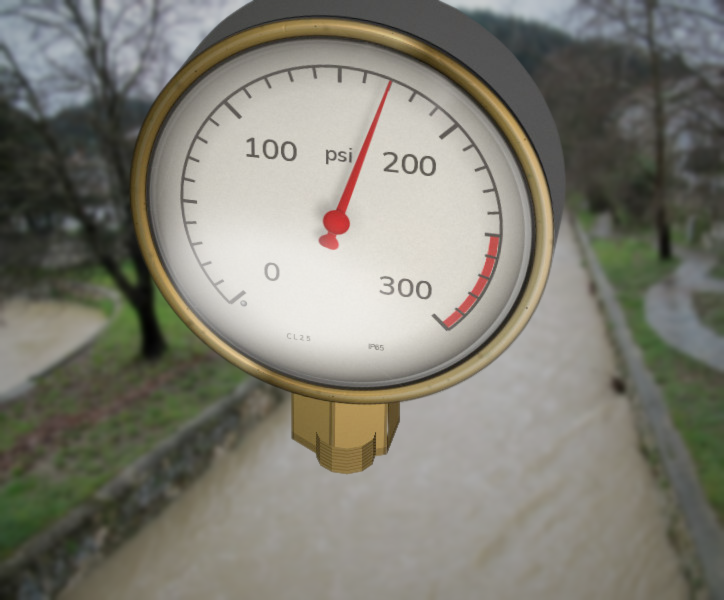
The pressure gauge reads 170 psi
